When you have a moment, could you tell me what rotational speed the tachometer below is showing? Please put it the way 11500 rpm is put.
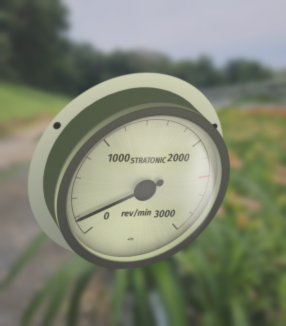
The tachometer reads 200 rpm
